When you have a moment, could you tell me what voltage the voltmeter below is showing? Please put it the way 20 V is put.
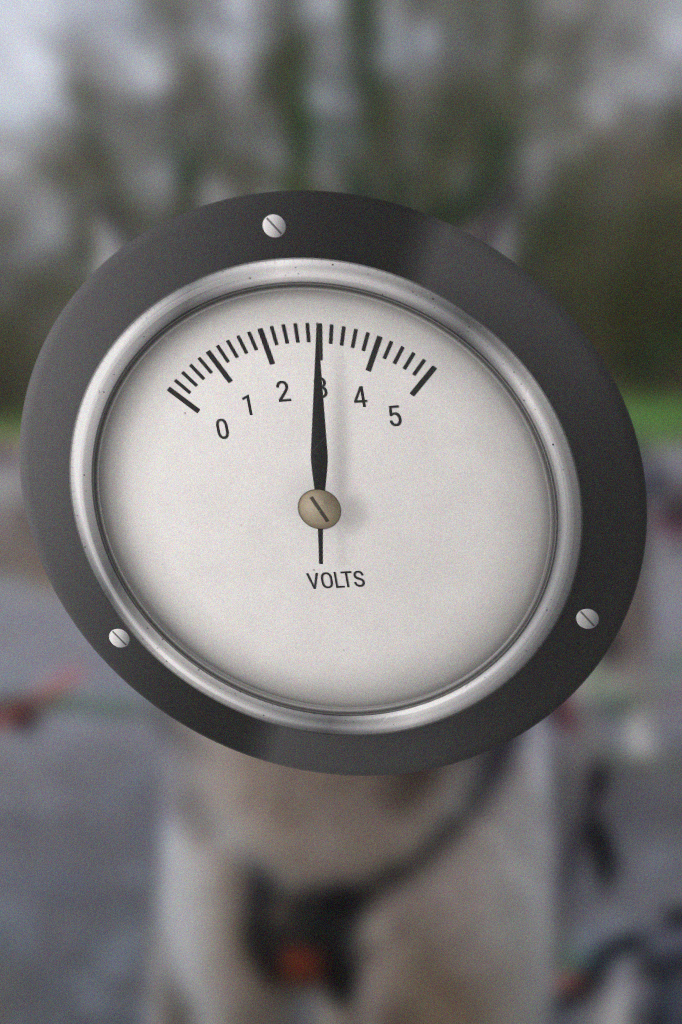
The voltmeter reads 3 V
